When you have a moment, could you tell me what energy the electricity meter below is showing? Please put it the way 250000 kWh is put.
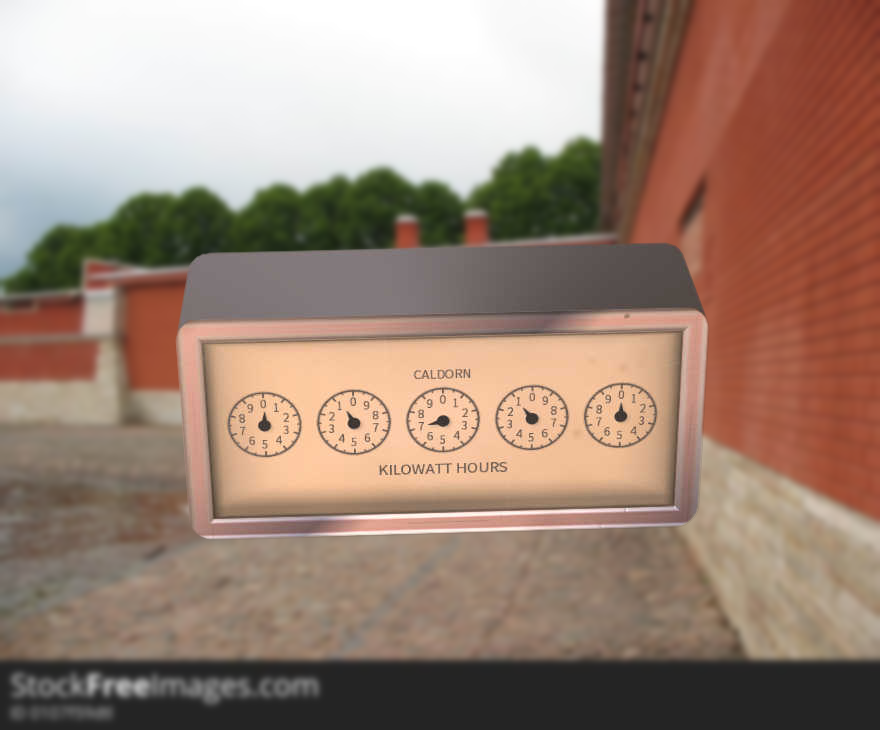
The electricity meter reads 710 kWh
